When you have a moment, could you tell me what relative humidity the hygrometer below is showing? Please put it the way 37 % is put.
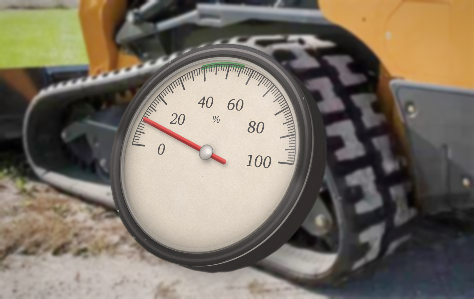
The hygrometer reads 10 %
